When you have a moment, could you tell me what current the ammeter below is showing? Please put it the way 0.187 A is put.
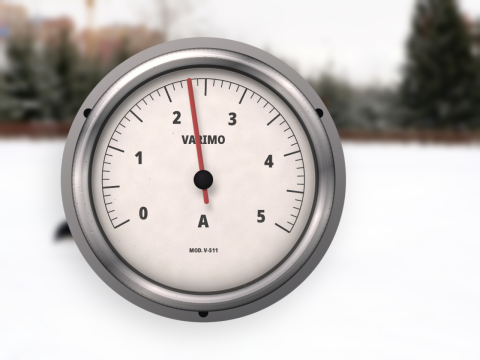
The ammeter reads 2.3 A
